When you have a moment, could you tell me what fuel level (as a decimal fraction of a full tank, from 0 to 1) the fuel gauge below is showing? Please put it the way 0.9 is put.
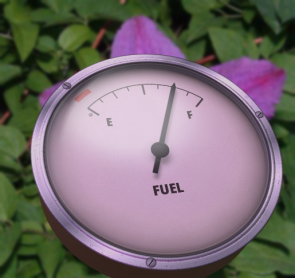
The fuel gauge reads 0.75
